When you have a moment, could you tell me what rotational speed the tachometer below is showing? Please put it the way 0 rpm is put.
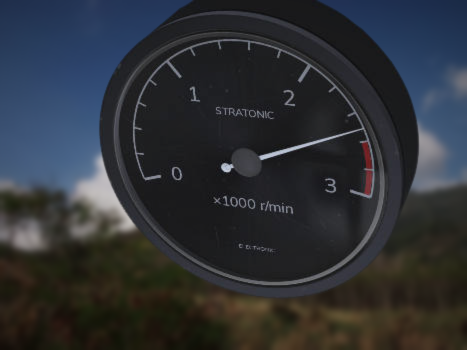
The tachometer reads 2500 rpm
